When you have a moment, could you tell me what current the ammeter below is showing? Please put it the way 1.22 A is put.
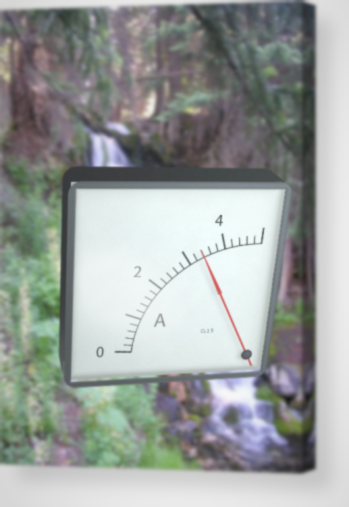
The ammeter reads 3.4 A
